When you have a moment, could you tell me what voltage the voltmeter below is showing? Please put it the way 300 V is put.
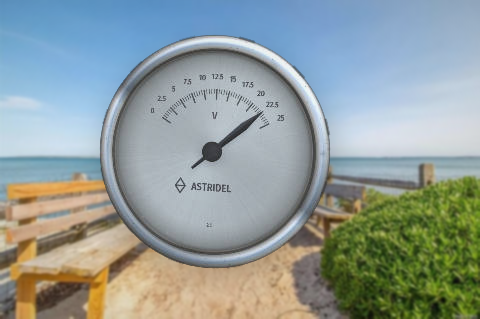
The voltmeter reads 22.5 V
